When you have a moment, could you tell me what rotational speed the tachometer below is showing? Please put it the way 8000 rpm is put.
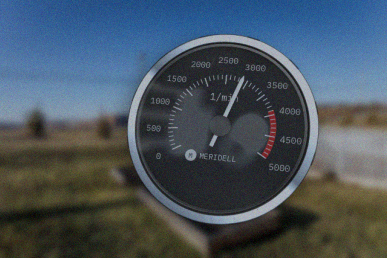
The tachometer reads 2900 rpm
